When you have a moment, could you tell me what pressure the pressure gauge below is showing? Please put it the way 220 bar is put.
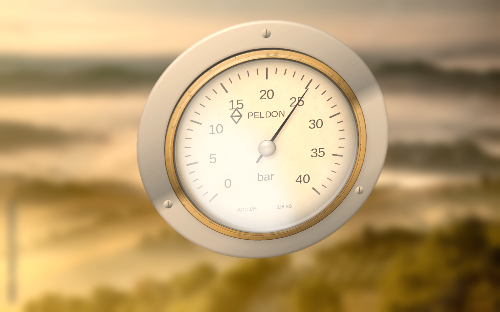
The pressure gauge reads 25 bar
